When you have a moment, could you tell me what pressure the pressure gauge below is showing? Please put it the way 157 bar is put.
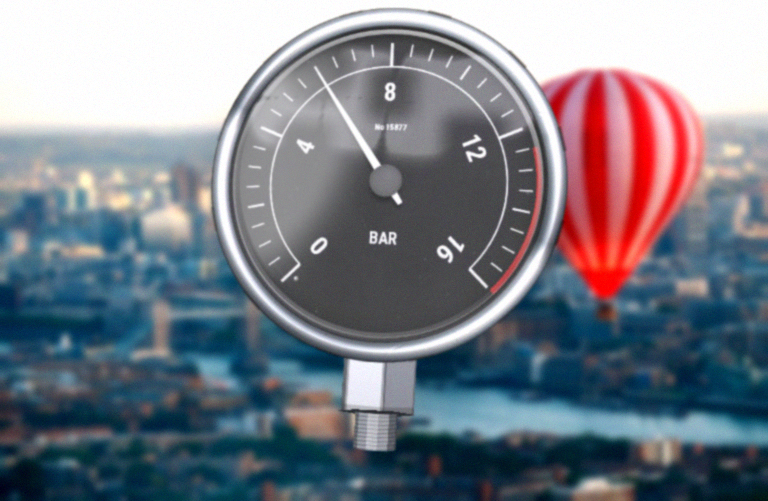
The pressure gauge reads 6 bar
